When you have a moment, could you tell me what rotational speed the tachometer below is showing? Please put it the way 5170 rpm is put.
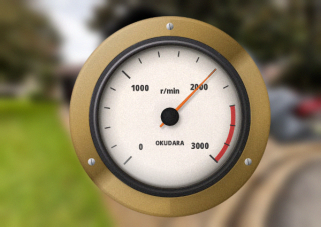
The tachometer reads 2000 rpm
